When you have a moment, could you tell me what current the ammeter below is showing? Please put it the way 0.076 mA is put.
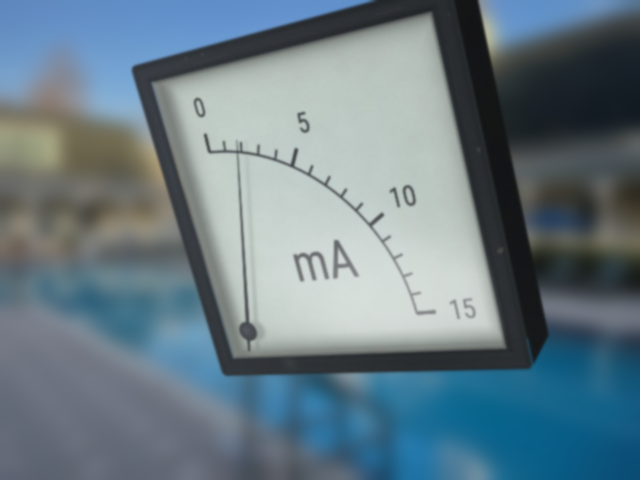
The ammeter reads 2 mA
